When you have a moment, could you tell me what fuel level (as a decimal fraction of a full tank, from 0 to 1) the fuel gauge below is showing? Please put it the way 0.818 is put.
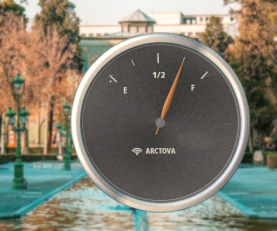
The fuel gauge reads 0.75
